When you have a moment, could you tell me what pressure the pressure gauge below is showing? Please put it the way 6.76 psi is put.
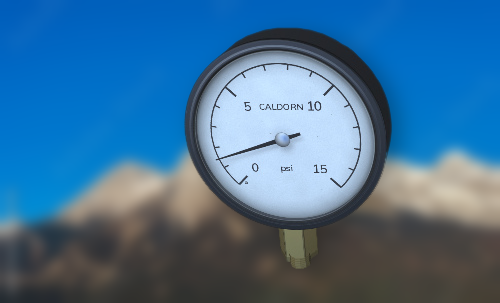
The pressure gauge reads 1.5 psi
